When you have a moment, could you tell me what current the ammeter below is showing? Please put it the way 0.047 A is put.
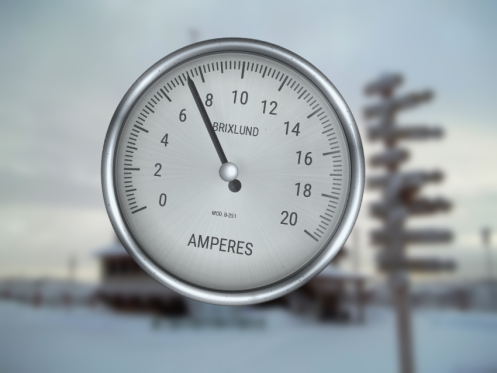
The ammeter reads 7.4 A
